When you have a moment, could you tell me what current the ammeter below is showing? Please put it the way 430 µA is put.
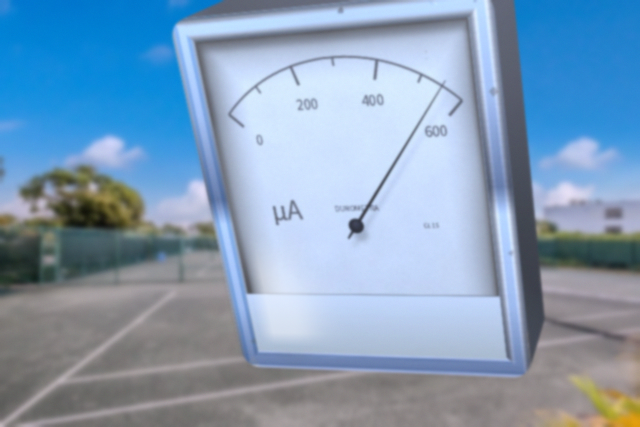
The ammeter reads 550 µA
